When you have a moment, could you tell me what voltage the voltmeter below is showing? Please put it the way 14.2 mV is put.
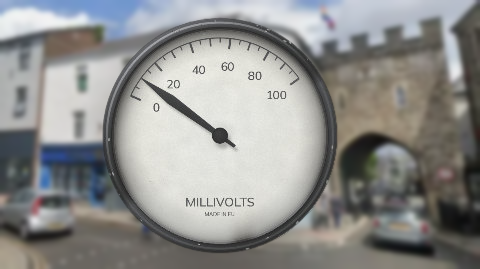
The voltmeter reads 10 mV
